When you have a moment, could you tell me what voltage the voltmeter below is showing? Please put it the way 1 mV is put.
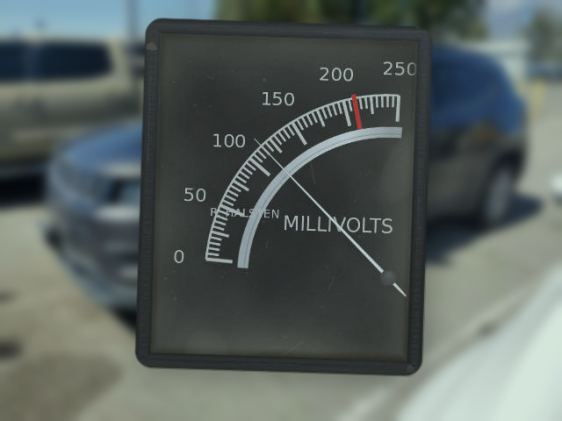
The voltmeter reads 115 mV
